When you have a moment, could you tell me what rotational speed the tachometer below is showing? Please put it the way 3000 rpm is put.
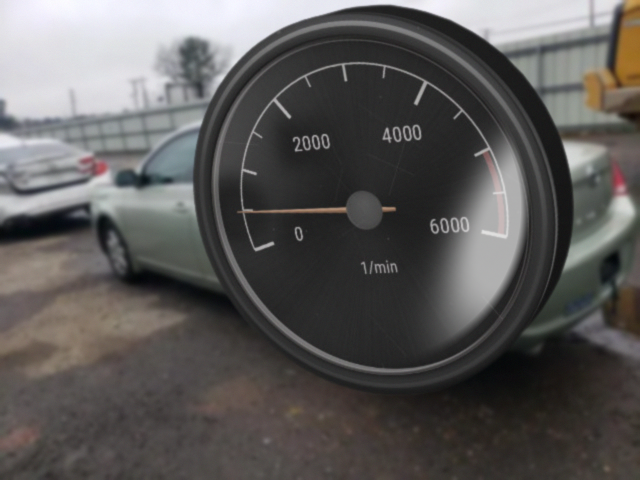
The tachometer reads 500 rpm
